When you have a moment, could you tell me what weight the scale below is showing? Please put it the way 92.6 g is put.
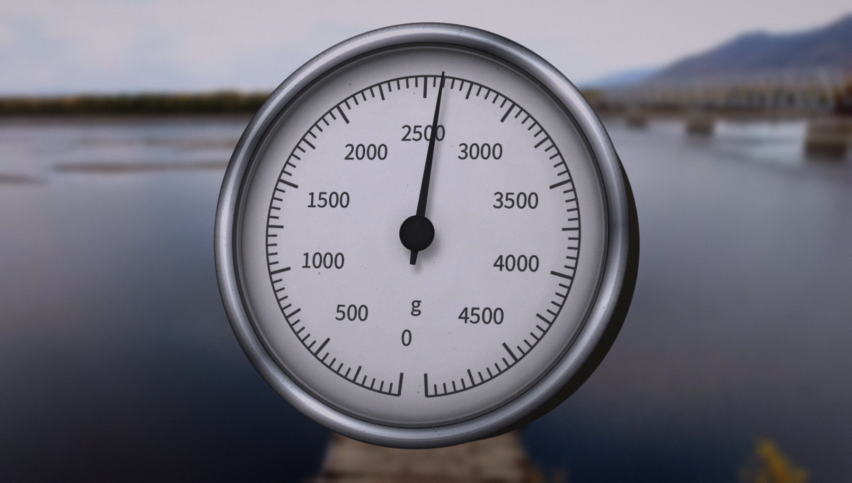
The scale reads 2600 g
